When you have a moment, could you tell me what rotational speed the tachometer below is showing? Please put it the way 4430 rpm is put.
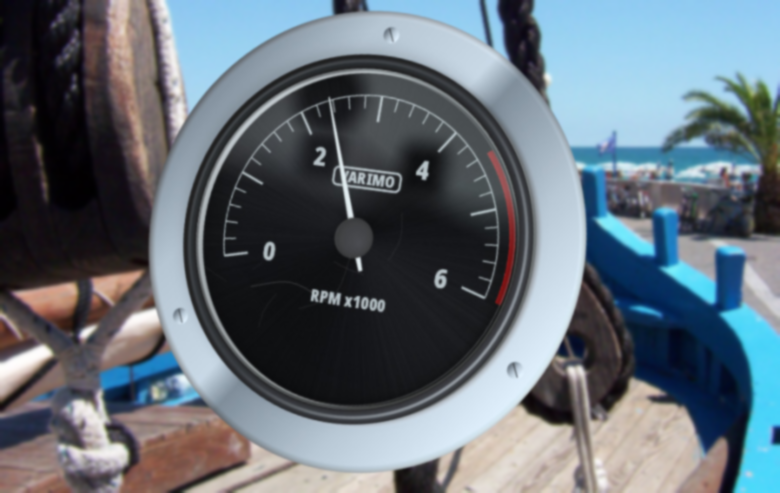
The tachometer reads 2400 rpm
